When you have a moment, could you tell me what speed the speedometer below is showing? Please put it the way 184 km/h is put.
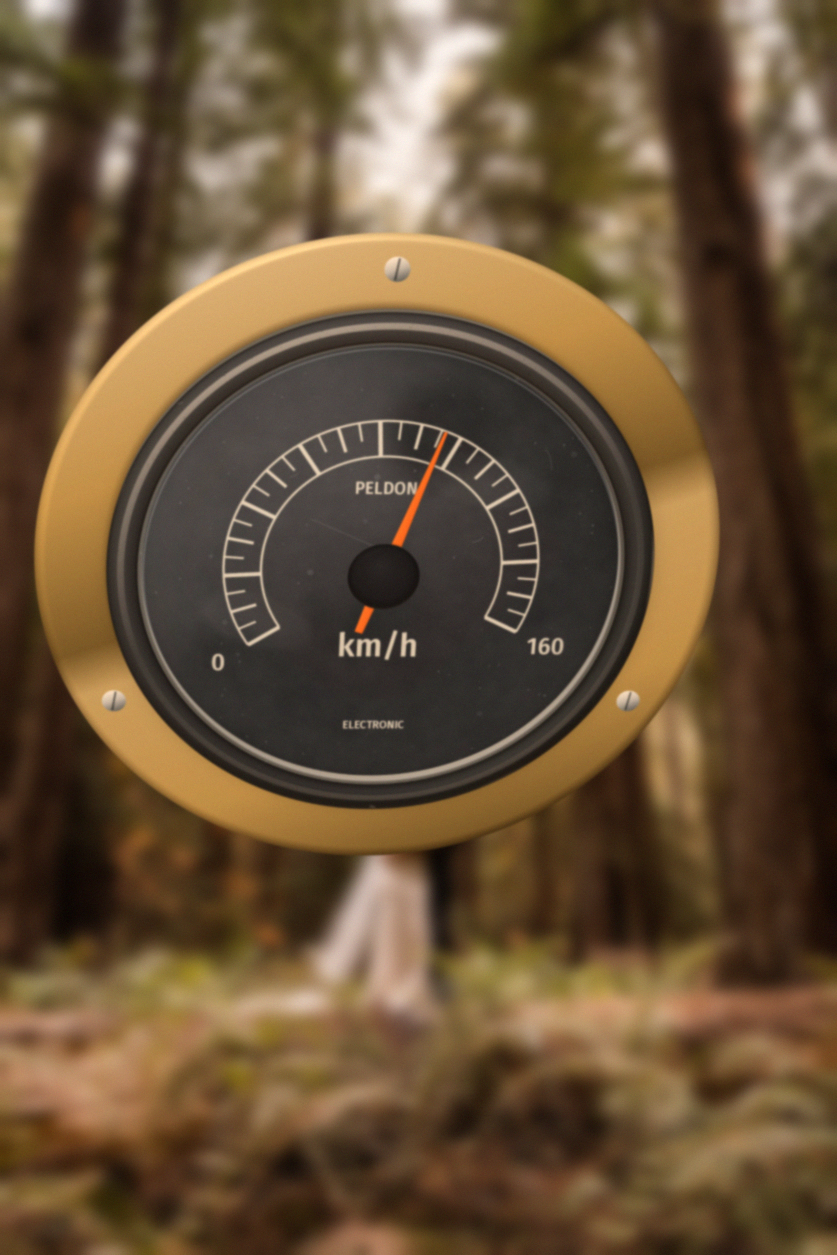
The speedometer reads 95 km/h
